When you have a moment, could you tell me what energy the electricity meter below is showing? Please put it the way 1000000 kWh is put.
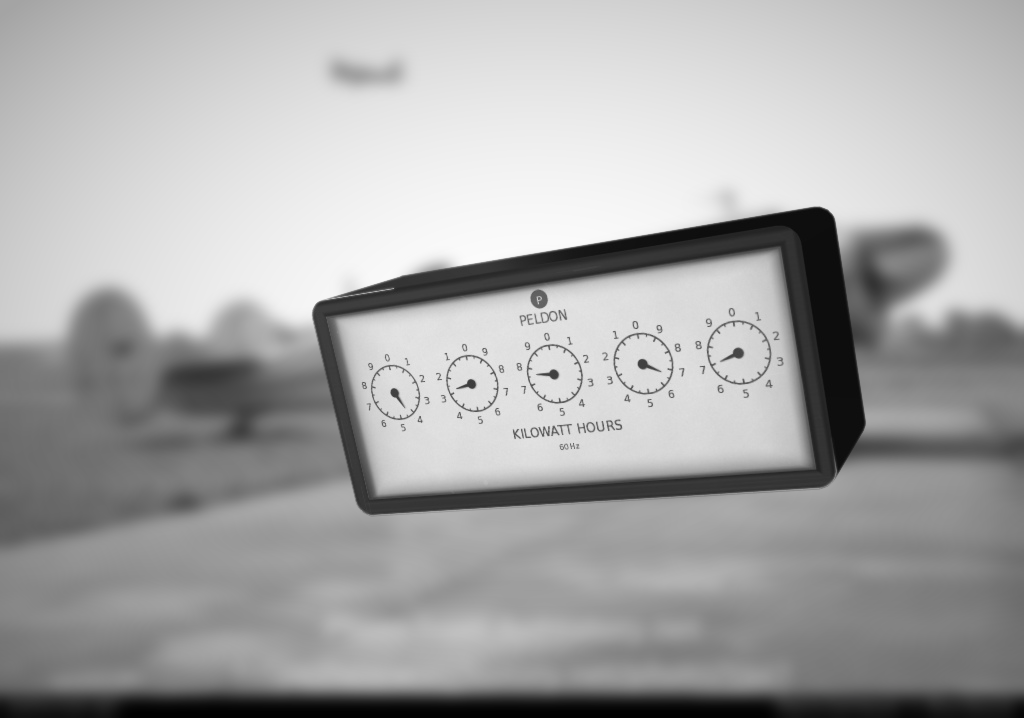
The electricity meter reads 42767 kWh
